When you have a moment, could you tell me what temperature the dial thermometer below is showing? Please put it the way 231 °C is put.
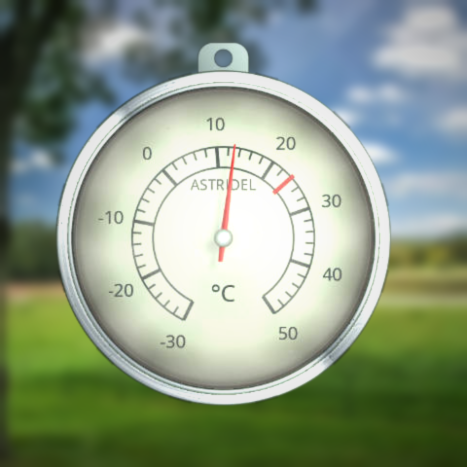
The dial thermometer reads 13 °C
